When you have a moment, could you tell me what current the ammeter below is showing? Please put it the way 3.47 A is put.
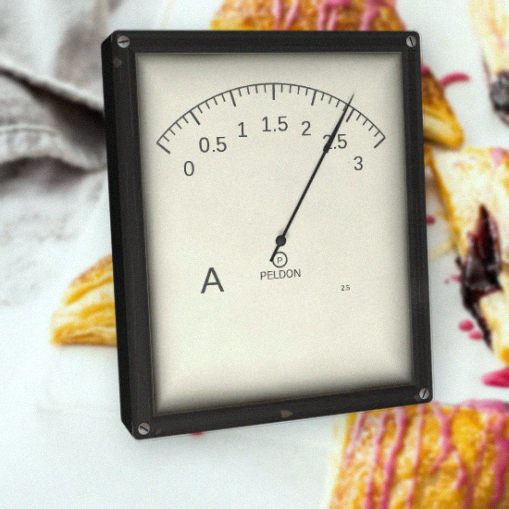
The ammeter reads 2.4 A
